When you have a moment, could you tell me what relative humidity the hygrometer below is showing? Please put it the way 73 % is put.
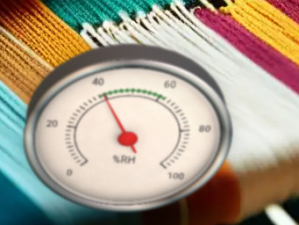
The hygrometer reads 40 %
